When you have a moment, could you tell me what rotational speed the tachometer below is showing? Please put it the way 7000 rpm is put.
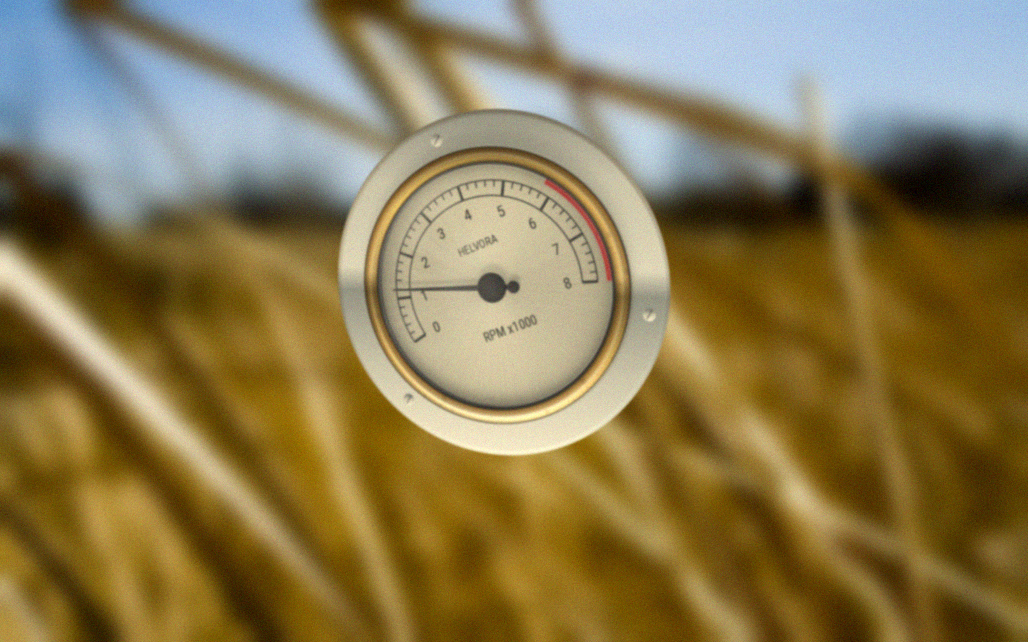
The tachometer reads 1200 rpm
